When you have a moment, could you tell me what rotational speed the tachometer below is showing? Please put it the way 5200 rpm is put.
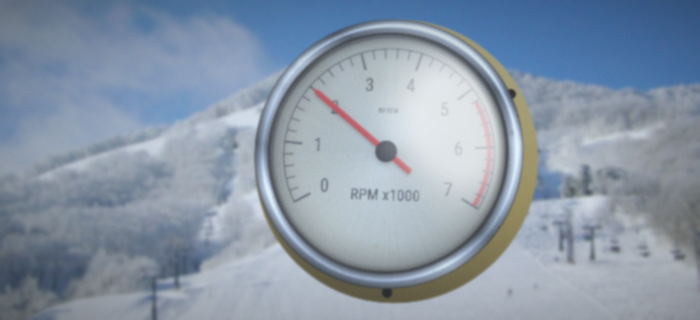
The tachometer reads 2000 rpm
